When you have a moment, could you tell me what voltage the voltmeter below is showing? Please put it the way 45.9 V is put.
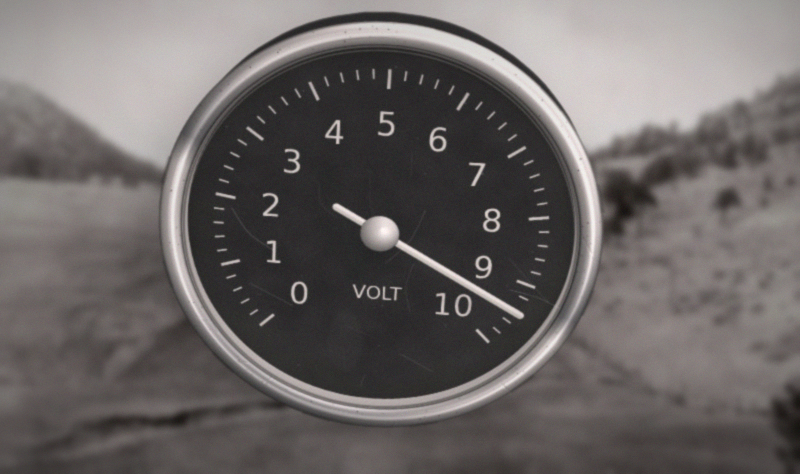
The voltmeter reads 9.4 V
